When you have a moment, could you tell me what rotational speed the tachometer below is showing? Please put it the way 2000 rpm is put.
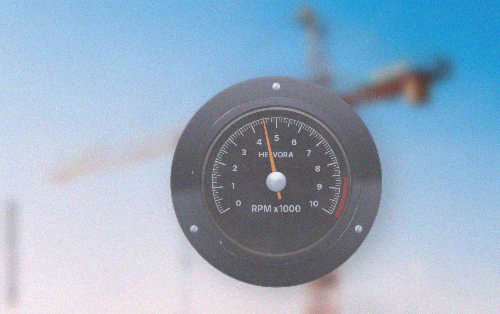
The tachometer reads 4500 rpm
